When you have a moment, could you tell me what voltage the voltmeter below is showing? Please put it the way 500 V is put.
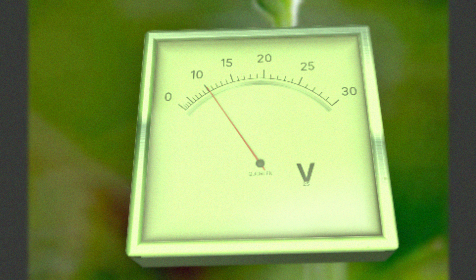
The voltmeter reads 10 V
